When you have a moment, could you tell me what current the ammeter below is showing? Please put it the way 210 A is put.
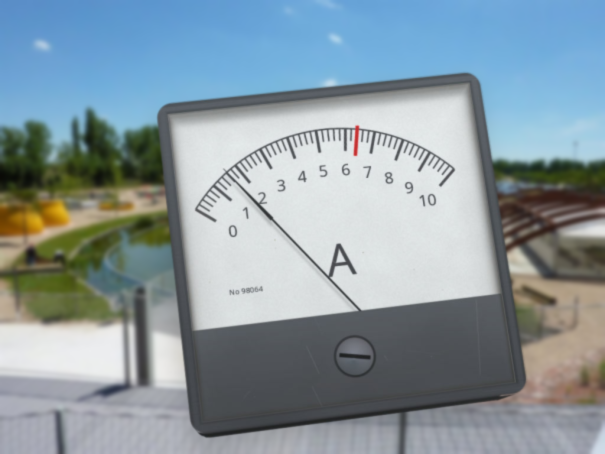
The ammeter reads 1.6 A
